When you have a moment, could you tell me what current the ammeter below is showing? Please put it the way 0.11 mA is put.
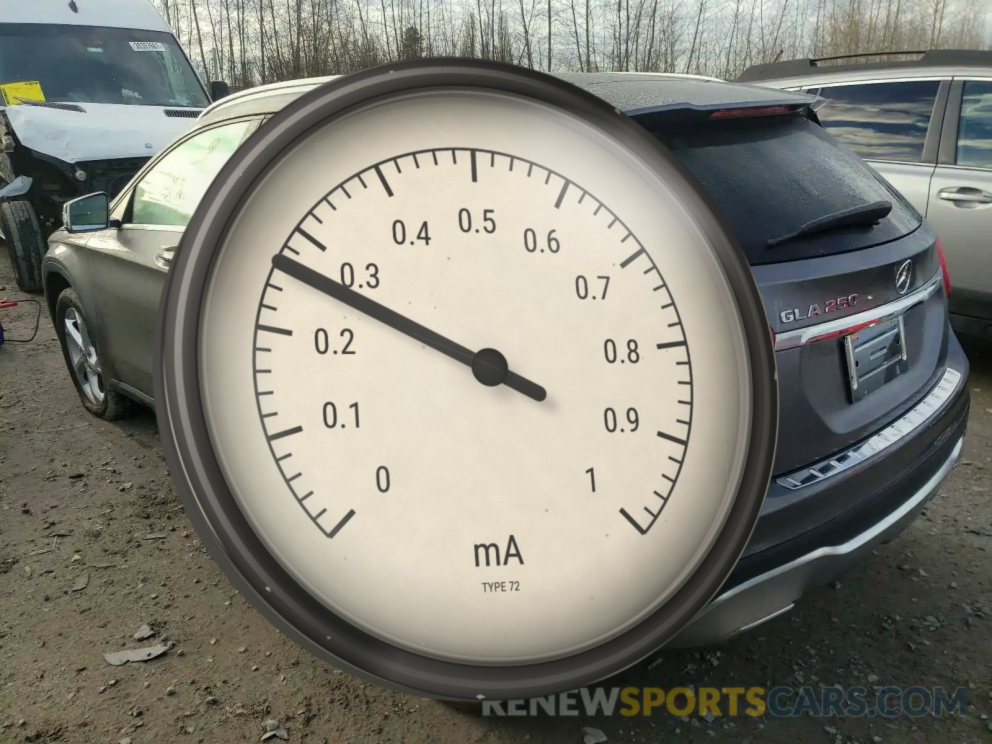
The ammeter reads 0.26 mA
